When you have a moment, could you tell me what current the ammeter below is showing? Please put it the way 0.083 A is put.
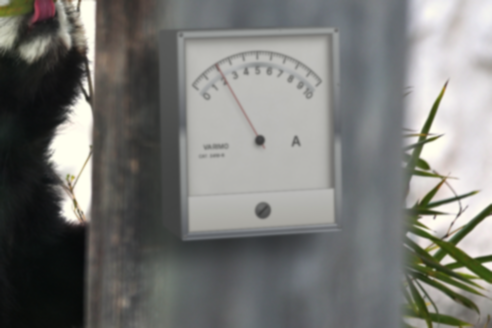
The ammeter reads 2 A
